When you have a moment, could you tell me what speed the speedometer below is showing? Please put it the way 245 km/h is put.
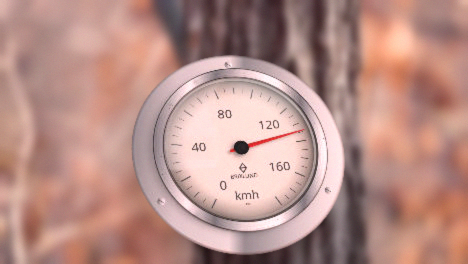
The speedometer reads 135 km/h
